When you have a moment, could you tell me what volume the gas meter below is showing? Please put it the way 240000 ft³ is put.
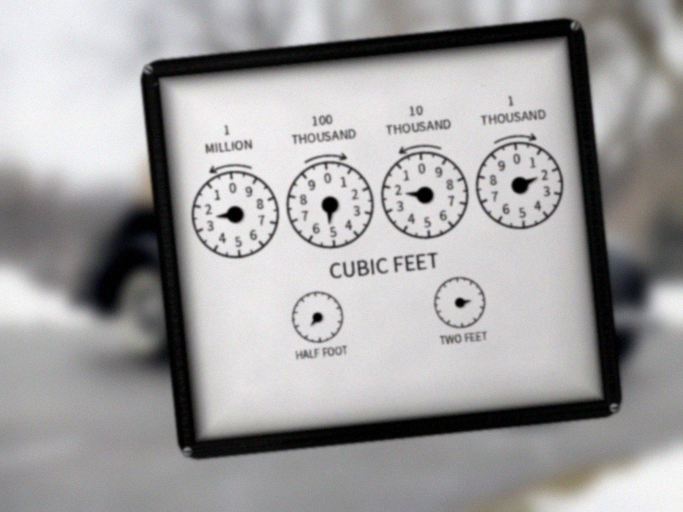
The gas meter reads 252200 ft³
